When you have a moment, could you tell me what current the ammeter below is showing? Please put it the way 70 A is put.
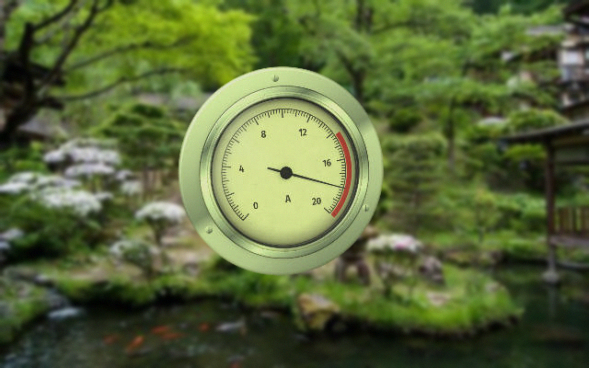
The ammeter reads 18 A
